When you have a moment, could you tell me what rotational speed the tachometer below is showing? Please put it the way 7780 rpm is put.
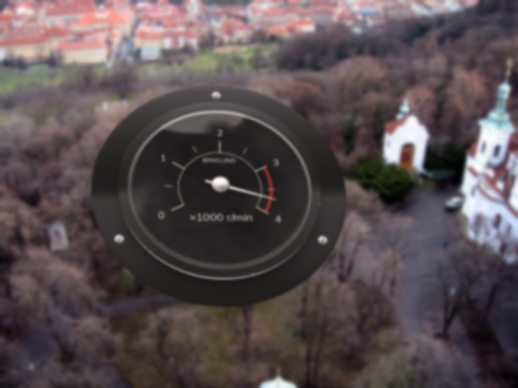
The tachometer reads 3750 rpm
